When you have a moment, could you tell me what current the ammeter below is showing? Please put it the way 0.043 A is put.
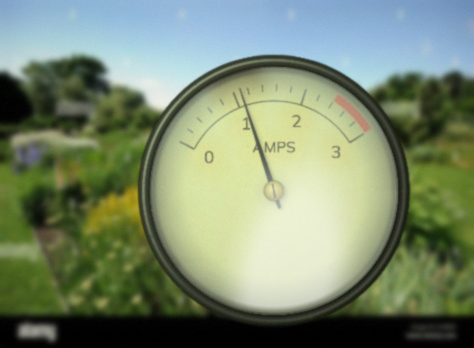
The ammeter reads 1.1 A
